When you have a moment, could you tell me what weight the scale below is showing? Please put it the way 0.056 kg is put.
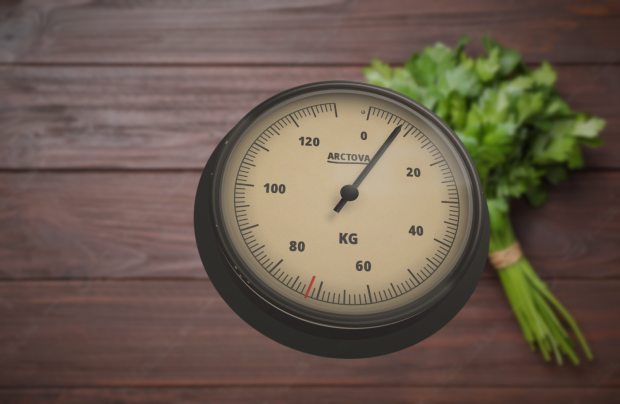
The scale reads 8 kg
